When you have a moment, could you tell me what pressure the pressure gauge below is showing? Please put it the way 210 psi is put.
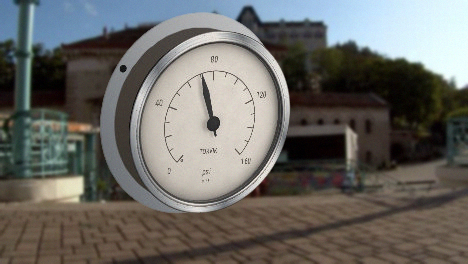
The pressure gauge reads 70 psi
